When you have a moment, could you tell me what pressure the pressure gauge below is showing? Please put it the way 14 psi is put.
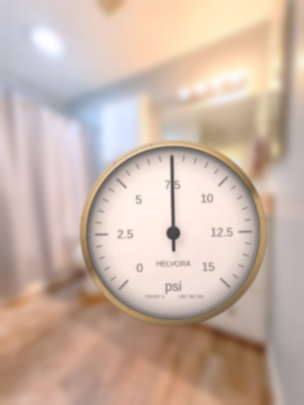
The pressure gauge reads 7.5 psi
